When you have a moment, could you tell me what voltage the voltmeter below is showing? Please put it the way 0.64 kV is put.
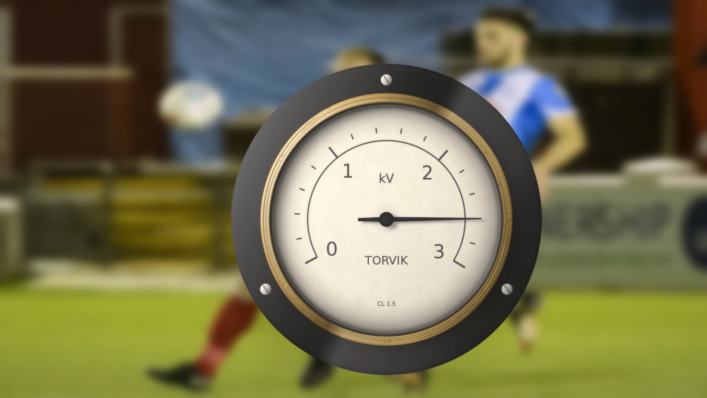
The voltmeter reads 2.6 kV
